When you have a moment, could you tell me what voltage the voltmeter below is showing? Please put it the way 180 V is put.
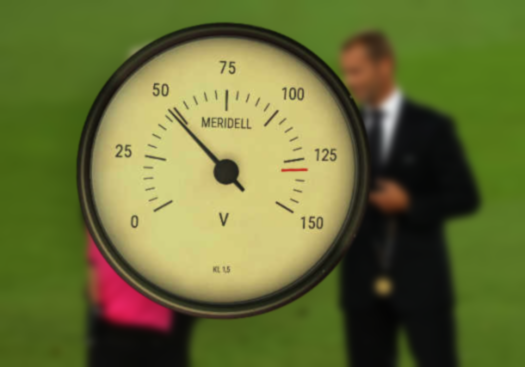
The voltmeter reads 47.5 V
